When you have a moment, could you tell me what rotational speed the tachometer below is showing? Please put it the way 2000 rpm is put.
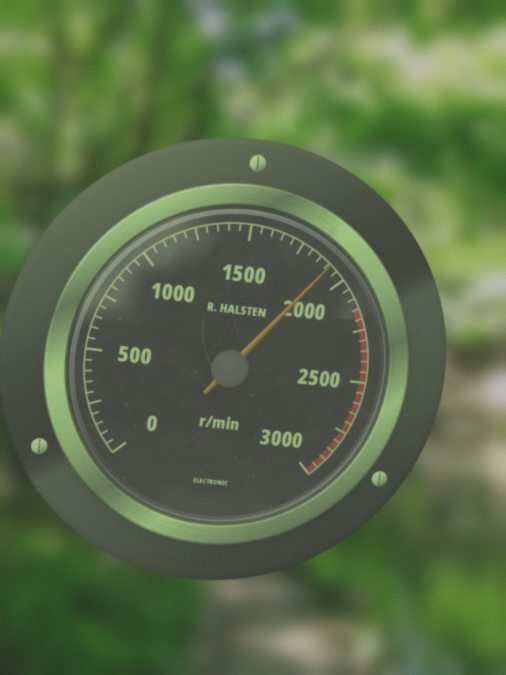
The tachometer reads 1900 rpm
